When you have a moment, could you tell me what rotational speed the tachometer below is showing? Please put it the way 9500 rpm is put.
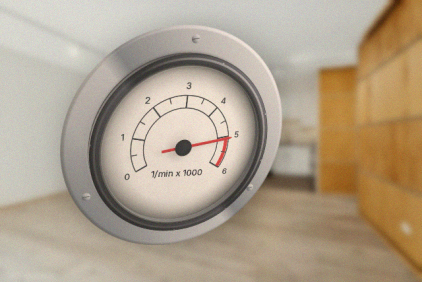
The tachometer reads 5000 rpm
